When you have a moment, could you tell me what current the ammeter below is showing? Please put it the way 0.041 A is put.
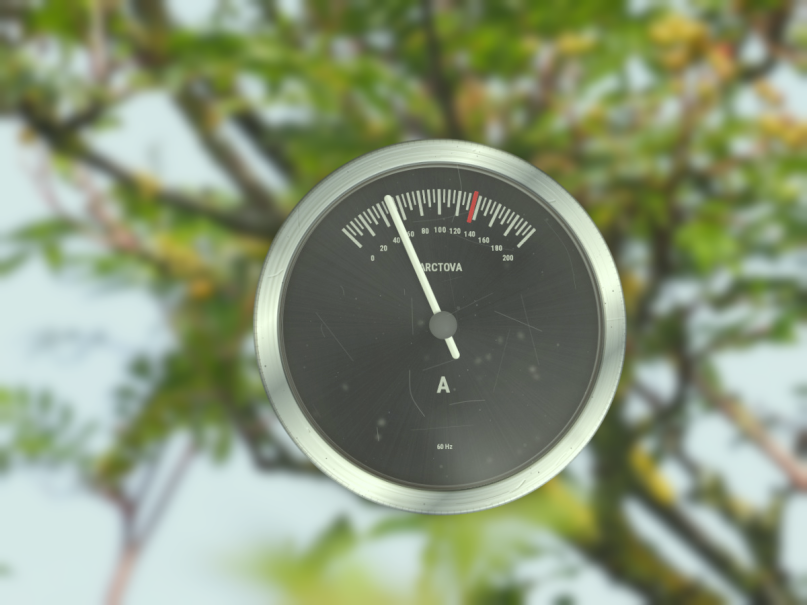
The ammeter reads 50 A
